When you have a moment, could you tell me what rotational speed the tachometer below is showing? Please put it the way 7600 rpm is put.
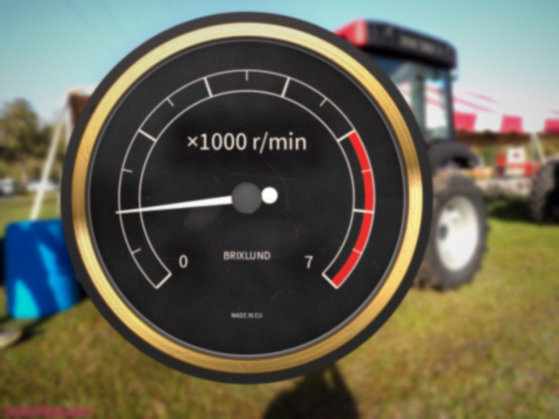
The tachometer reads 1000 rpm
